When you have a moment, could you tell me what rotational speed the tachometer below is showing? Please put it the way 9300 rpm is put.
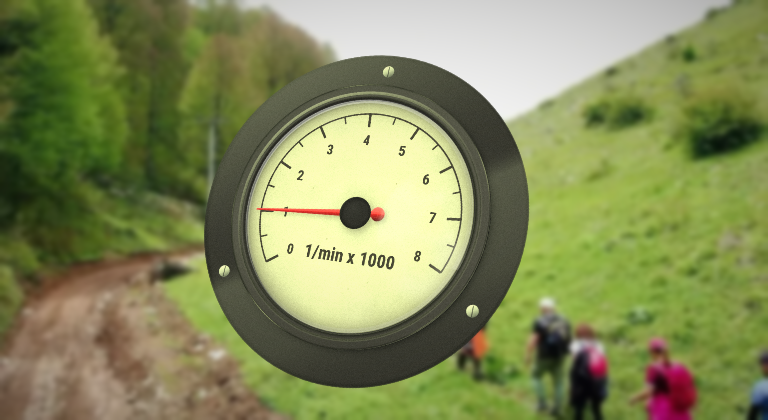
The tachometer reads 1000 rpm
